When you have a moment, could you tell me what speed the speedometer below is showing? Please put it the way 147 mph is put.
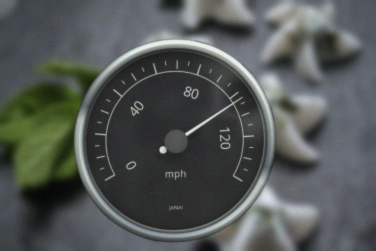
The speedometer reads 102.5 mph
